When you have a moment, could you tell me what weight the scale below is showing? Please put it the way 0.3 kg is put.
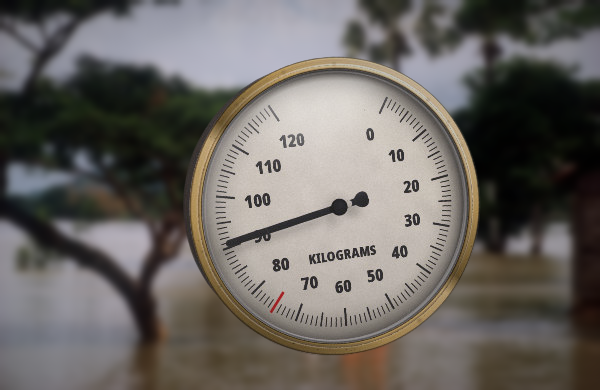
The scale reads 91 kg
